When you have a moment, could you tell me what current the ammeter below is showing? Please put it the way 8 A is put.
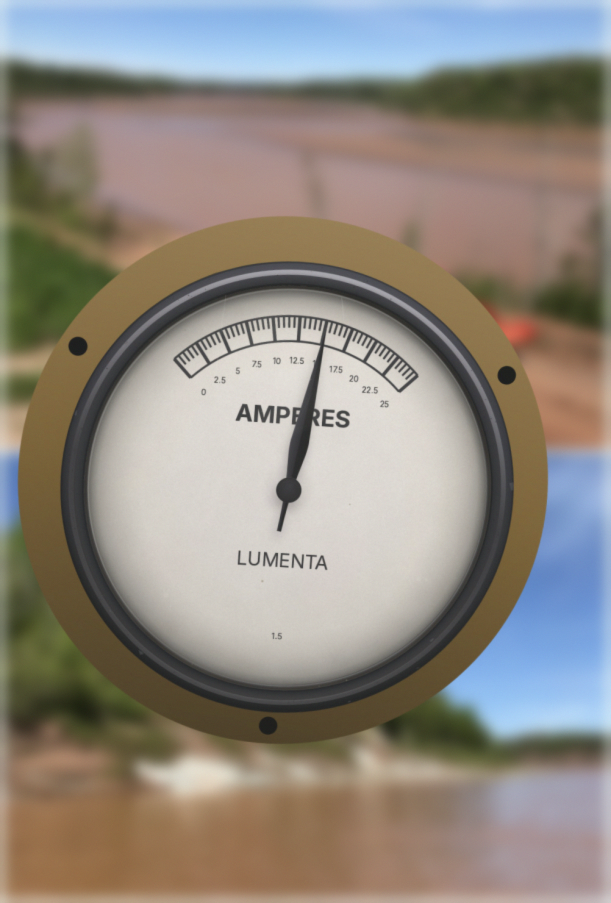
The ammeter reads 15 A
